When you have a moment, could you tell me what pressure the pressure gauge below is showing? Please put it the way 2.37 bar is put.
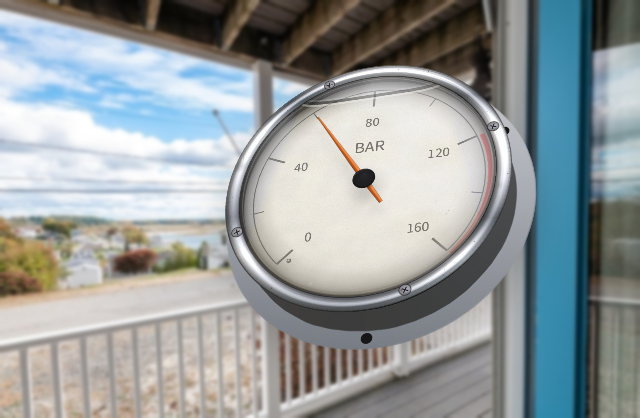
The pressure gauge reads 60 bar
